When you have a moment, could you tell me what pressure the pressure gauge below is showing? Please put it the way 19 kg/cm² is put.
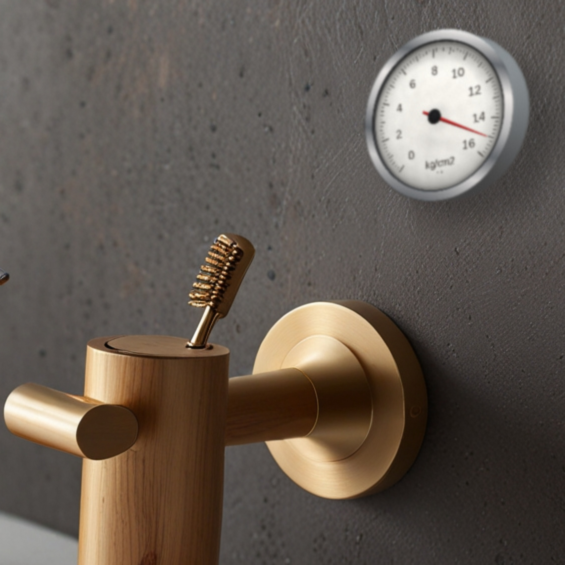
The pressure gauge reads 15 kg/cm²
